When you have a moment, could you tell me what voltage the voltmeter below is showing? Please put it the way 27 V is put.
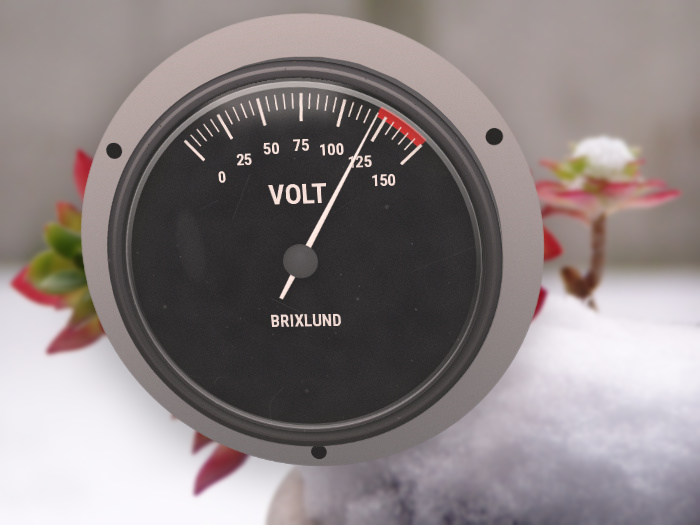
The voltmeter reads 120 V
